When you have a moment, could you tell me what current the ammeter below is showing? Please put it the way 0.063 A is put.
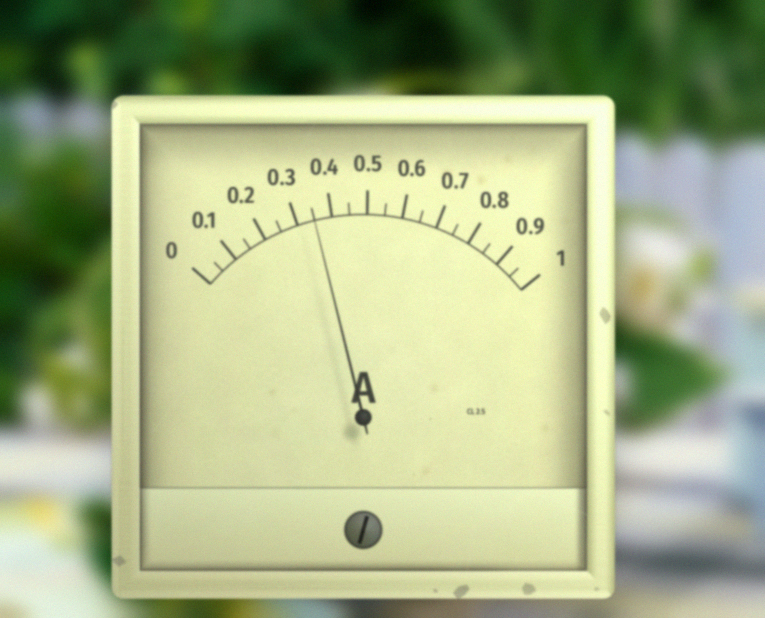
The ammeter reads 0.35 A
